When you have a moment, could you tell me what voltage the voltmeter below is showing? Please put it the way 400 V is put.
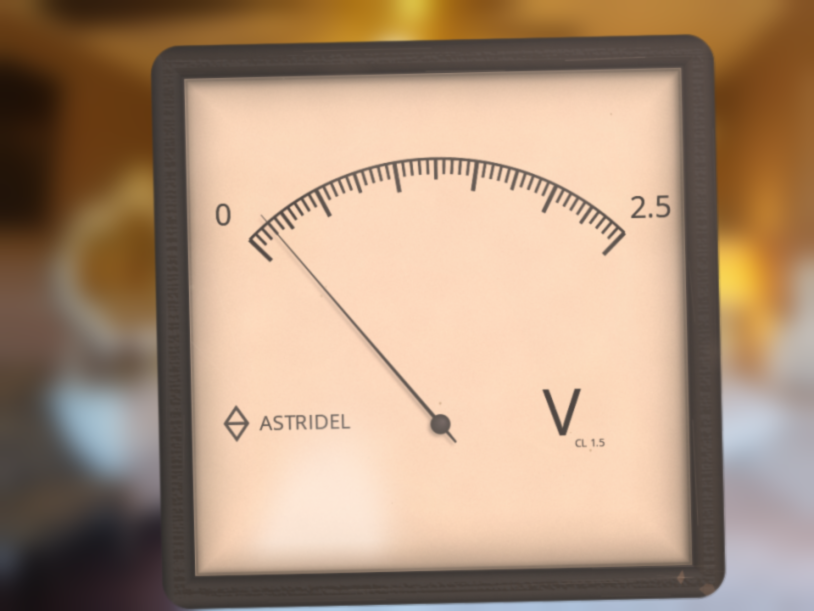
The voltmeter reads 0.15 V
